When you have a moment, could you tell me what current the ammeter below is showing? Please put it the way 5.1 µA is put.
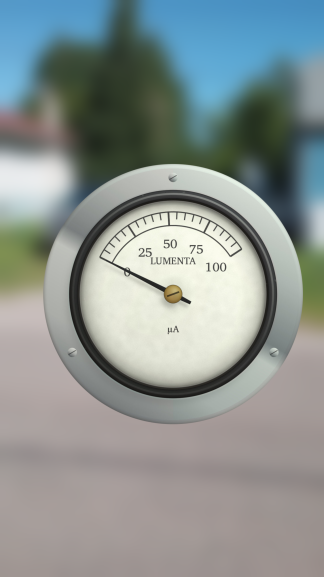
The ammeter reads 0 µA
